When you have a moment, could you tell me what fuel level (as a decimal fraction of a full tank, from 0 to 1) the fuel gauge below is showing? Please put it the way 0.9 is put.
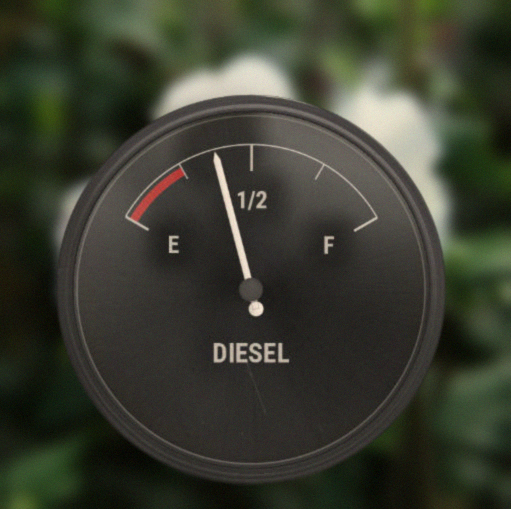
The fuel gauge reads 0.375
